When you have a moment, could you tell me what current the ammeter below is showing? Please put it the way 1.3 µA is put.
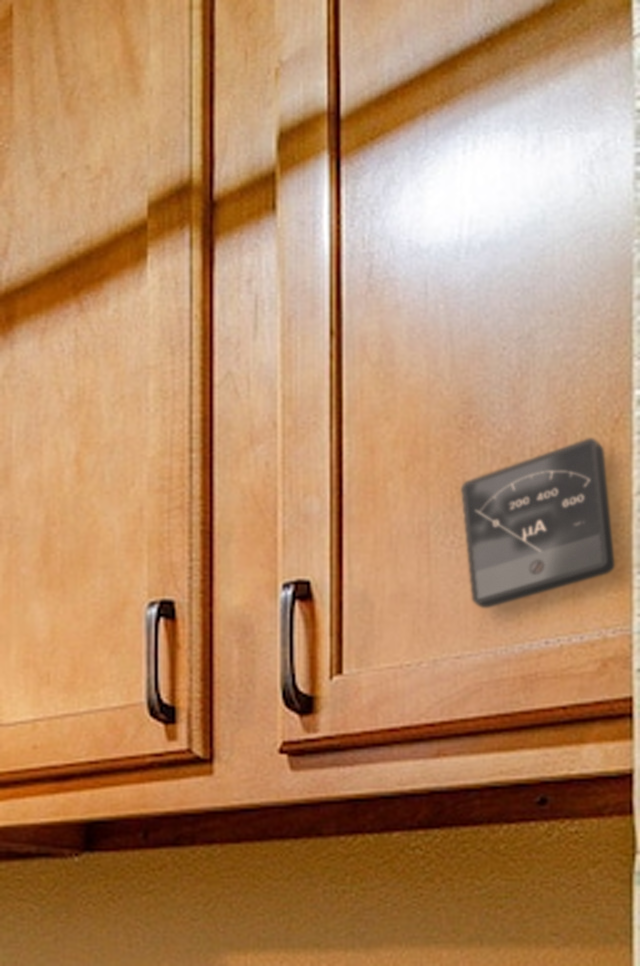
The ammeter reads 0 µA
